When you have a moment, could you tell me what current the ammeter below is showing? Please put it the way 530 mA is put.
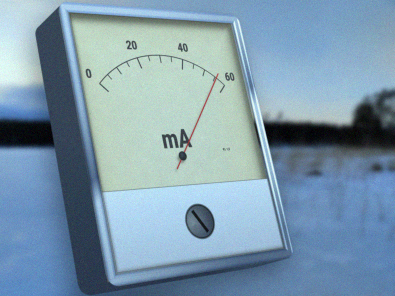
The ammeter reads 55 mA
